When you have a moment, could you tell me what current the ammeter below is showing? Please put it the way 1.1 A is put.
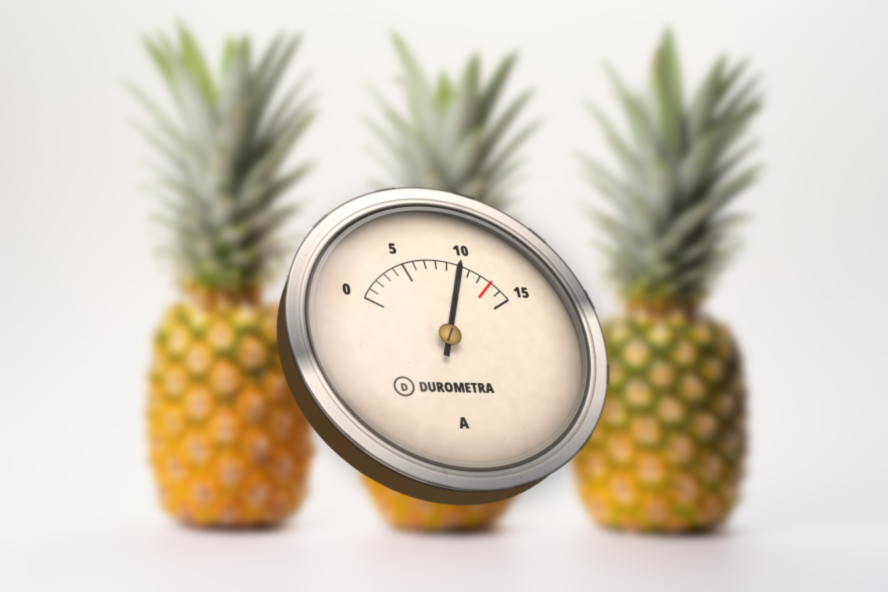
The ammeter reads 10 A
